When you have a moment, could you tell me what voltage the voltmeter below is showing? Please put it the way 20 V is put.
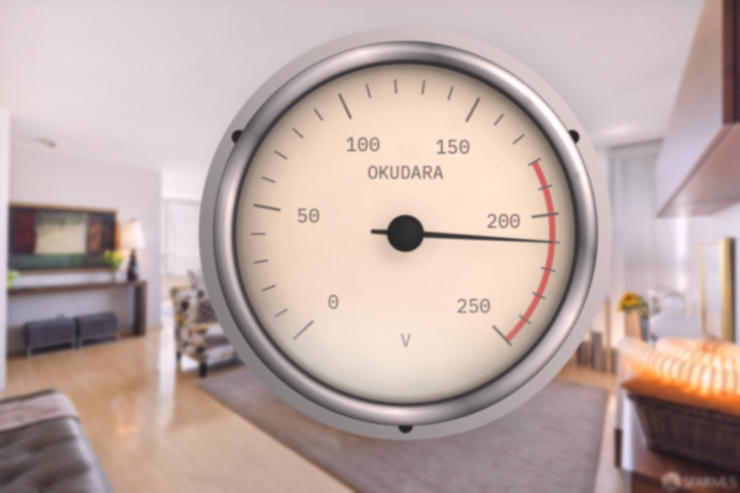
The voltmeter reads 210 V
